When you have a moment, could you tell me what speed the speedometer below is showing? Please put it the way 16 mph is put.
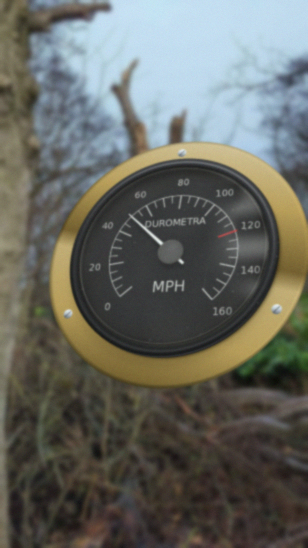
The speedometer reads 50 mph
